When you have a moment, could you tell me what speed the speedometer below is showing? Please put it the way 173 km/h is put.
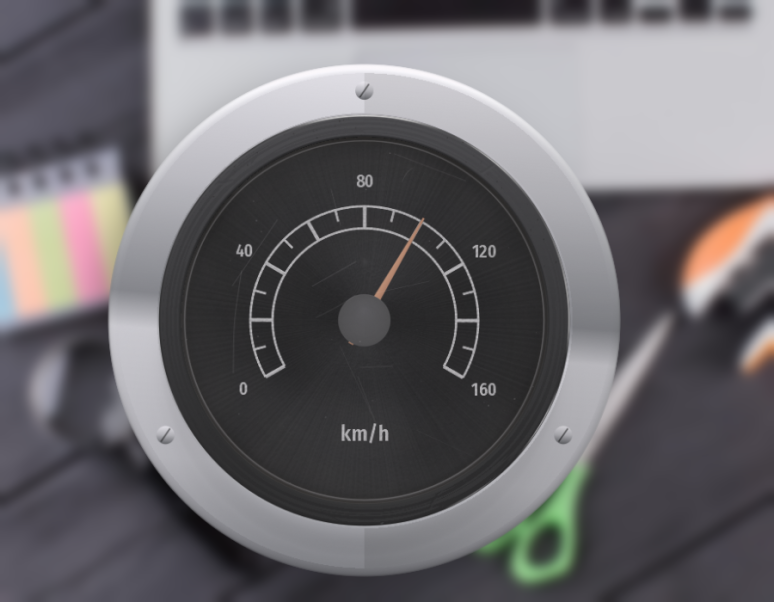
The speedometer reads 100 km/h
